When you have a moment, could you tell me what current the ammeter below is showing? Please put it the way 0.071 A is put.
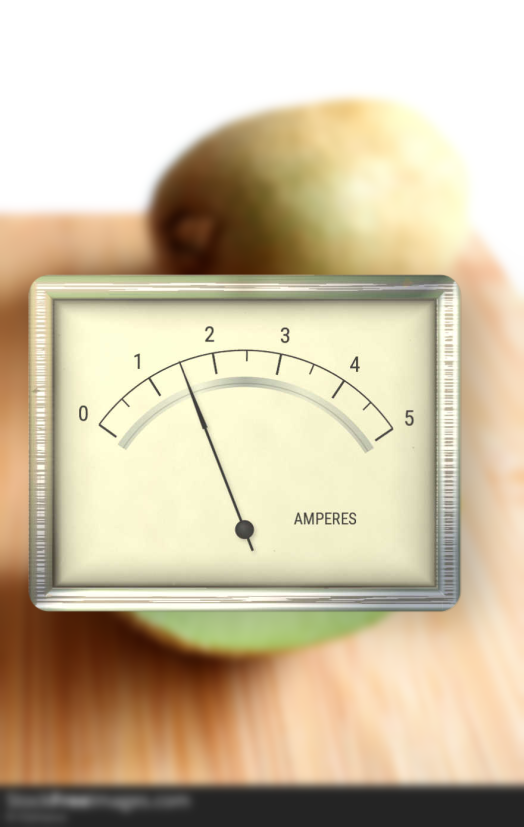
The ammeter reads 1.5 A
